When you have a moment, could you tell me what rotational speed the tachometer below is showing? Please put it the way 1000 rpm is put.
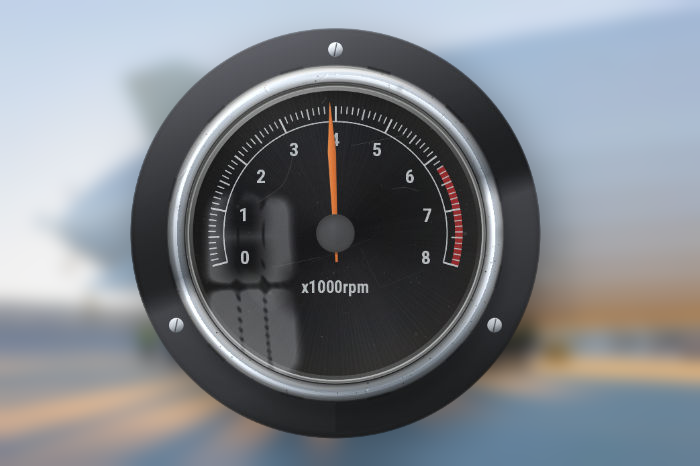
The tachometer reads 3900 rpm
